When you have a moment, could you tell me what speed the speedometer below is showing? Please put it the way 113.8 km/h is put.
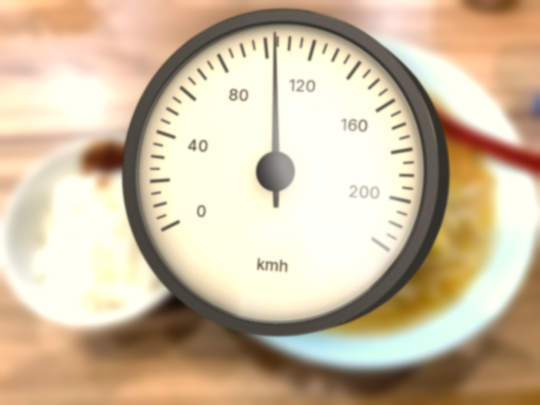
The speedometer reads 105 km/h
